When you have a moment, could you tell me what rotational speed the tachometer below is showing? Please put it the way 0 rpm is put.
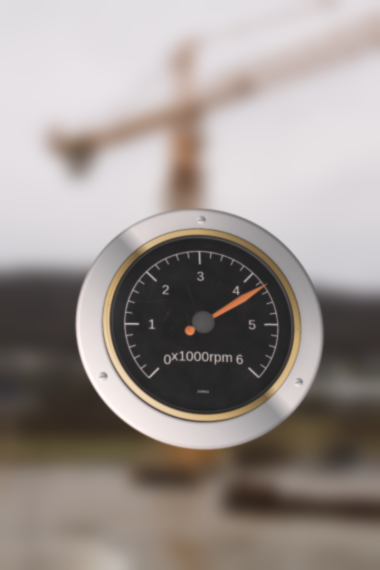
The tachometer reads 4300 rpm
